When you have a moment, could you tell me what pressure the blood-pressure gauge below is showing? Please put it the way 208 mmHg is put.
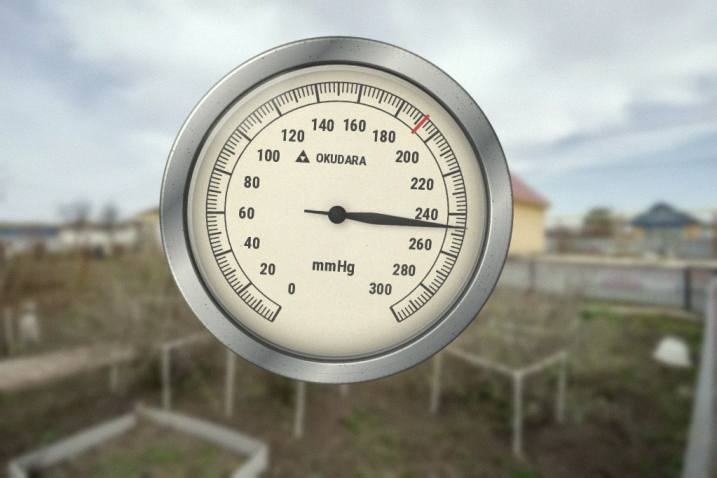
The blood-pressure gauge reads 246 mmHg
